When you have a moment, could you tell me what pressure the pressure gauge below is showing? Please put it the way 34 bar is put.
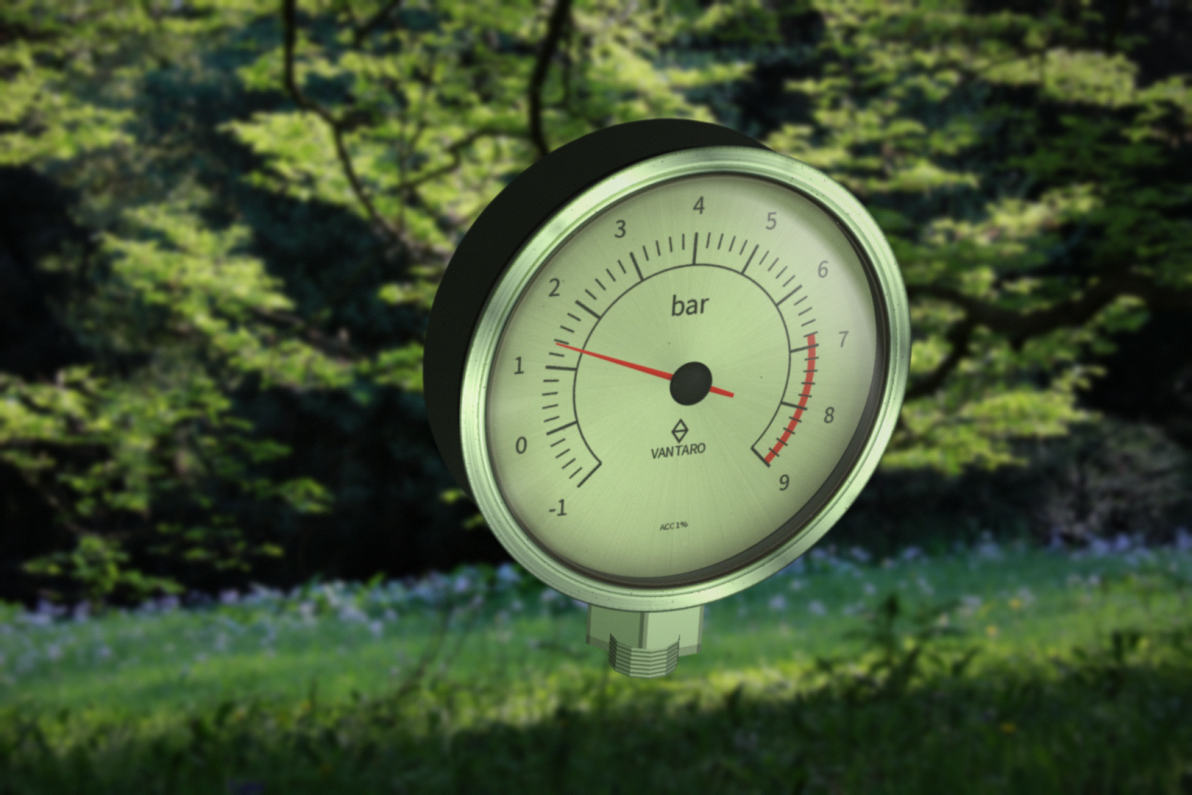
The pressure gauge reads 1.4 bar
